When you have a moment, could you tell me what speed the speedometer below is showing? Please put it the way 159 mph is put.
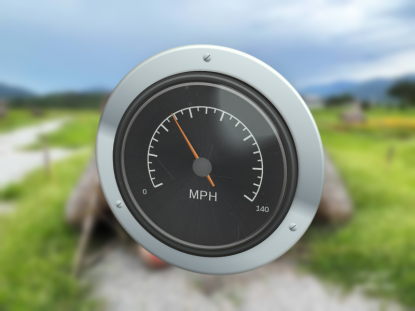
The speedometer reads 50 mph
